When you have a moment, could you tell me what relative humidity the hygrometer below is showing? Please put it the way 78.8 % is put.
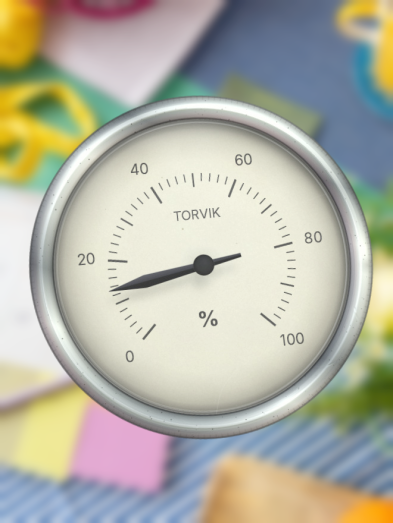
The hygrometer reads 13 %
